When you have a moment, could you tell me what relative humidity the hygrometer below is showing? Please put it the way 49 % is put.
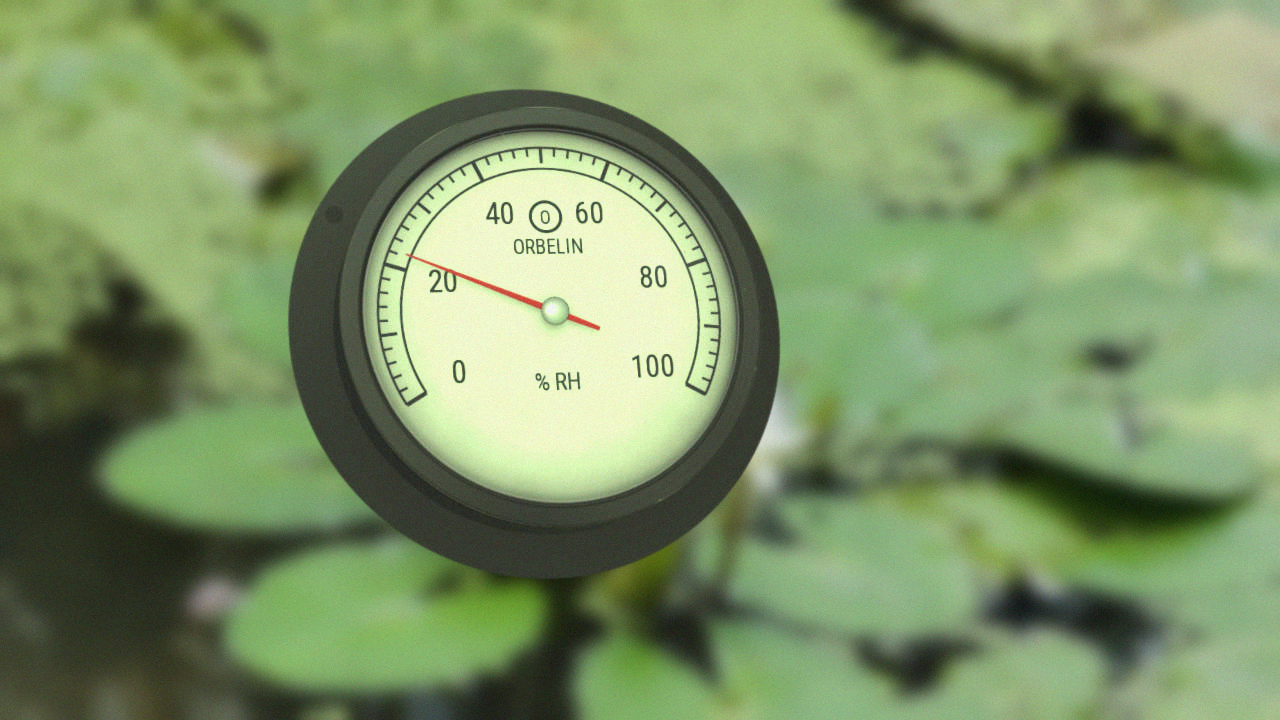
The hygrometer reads 22 %
